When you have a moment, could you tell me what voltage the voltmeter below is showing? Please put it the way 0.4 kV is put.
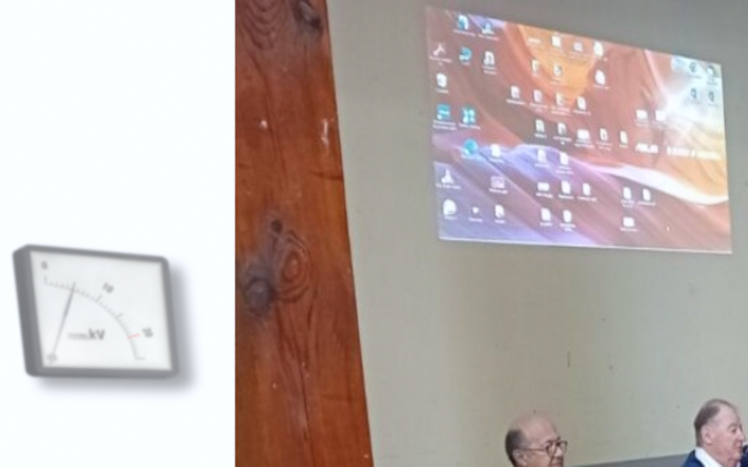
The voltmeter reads 5 kV
